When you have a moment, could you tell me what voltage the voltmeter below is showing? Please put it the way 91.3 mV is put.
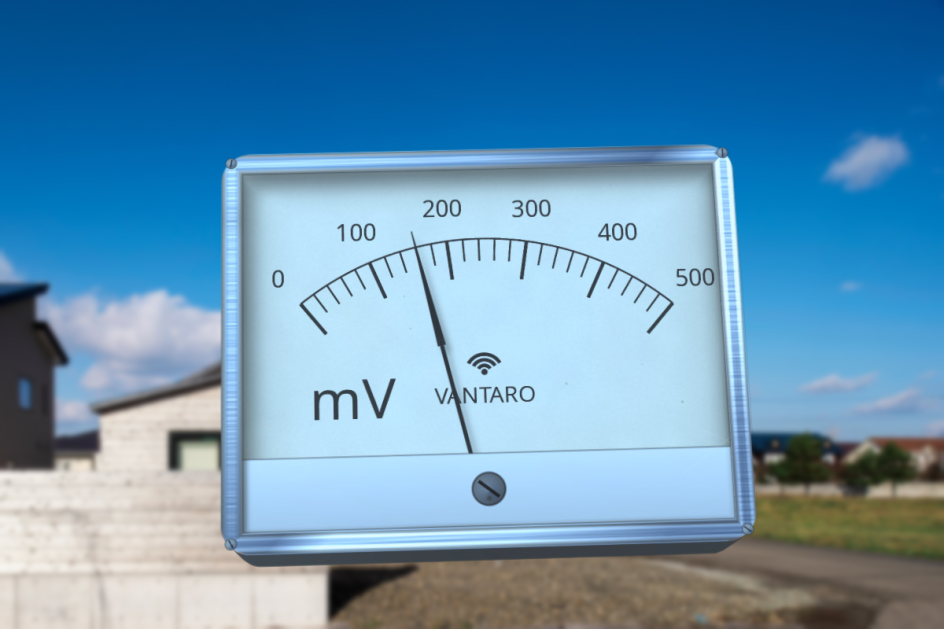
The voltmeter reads 160 mV
